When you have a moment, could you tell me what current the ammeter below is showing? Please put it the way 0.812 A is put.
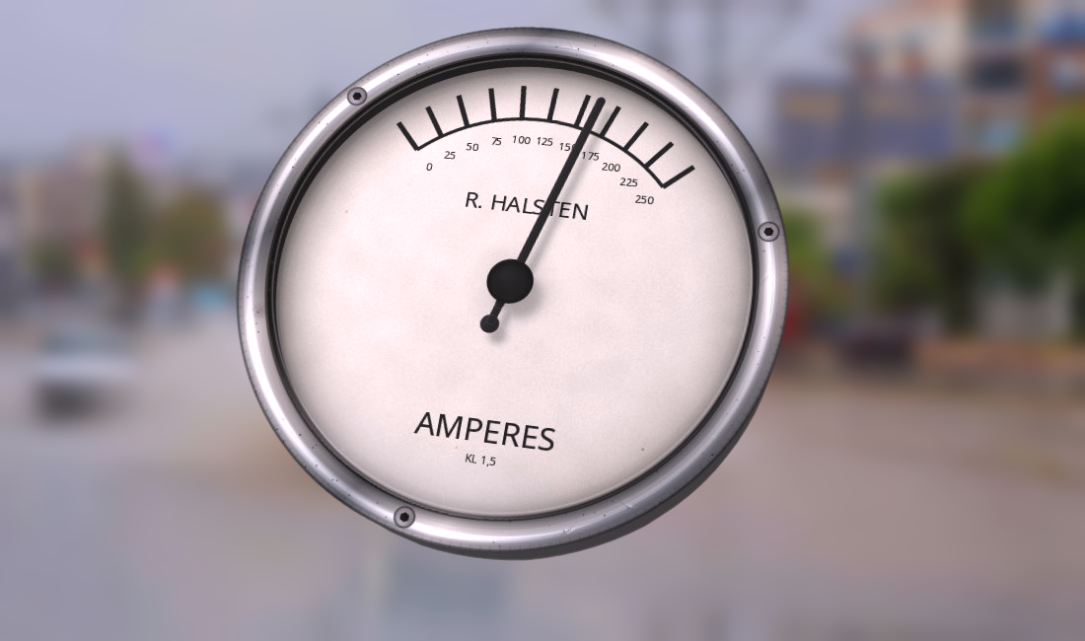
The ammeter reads 162.5 A
